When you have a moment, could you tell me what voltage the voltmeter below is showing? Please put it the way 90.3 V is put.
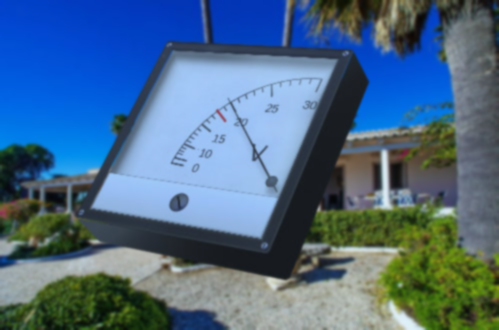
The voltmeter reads 20 V
